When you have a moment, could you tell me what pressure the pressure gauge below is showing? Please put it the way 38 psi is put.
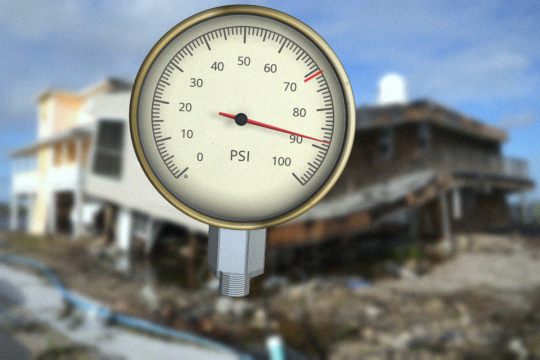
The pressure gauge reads 88 psi
